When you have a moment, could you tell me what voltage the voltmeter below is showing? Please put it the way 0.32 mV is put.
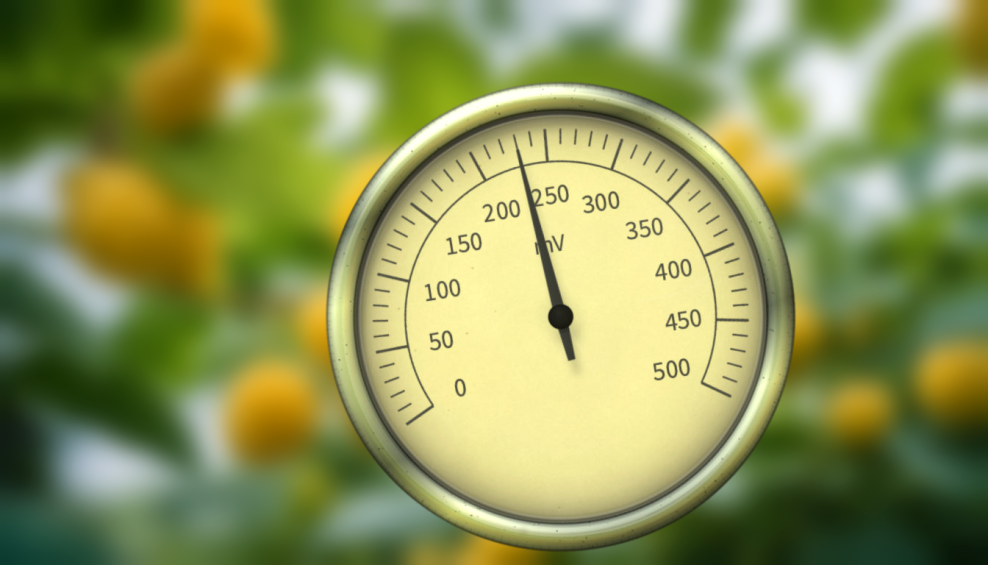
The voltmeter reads 230 mV
